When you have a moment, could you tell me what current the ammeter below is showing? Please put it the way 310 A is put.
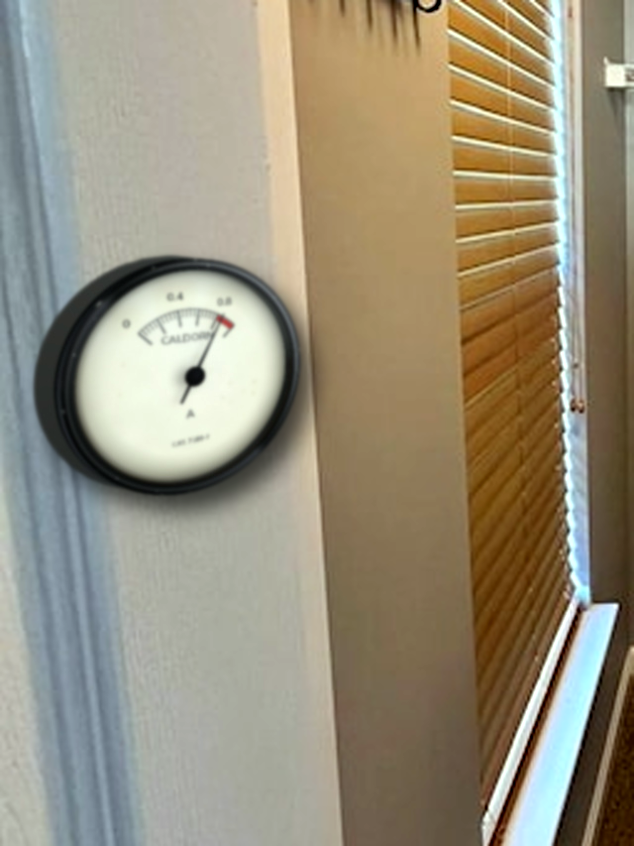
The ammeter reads 0.8 A
